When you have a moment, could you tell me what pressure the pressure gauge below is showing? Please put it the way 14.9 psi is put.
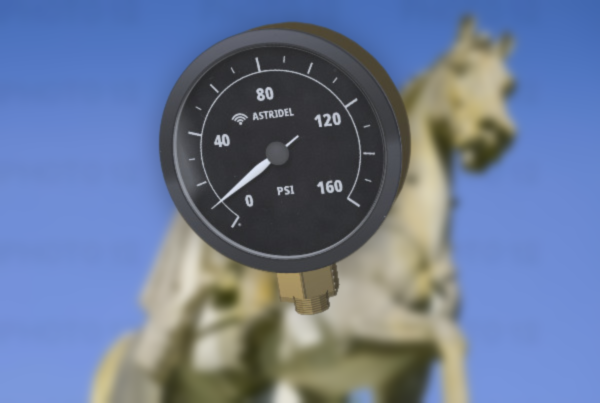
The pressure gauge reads 10 psi
